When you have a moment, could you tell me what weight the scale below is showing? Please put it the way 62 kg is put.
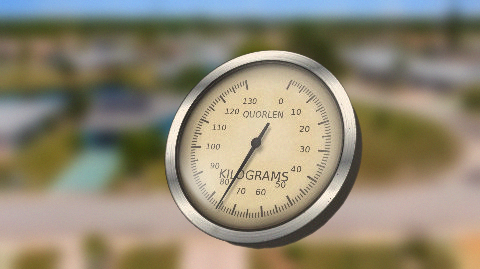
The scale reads 75 kg
